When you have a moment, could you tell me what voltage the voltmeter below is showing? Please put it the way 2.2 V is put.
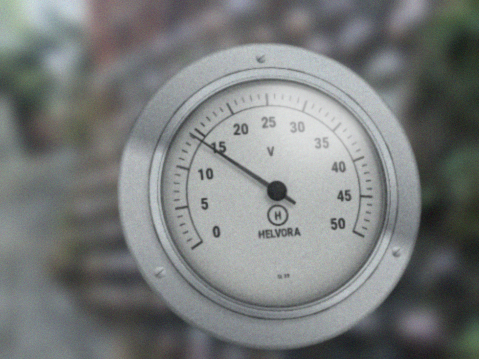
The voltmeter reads 14 V
